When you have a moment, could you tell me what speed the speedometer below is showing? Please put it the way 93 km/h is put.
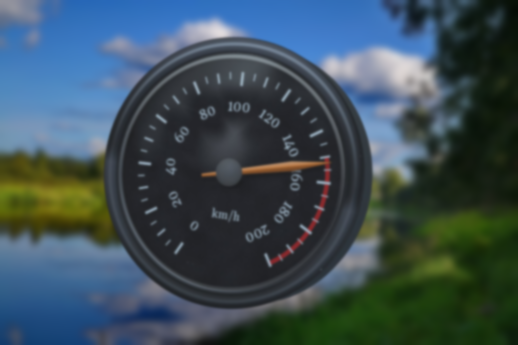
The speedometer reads 152.5 km/h
